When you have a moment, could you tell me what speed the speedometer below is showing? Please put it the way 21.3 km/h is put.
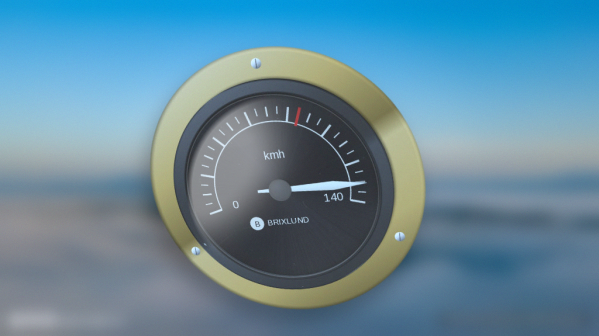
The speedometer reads 130 km/h
